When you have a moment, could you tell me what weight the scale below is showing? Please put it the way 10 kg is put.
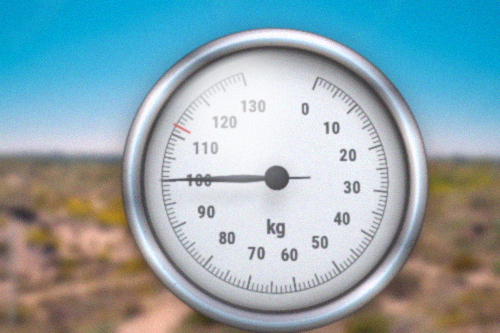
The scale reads 100 kg
